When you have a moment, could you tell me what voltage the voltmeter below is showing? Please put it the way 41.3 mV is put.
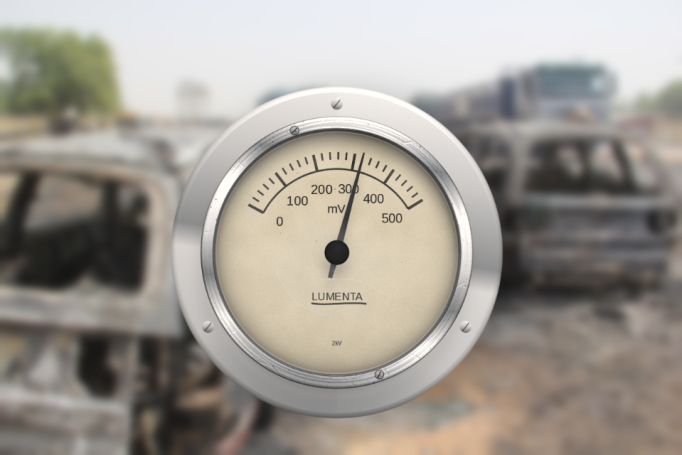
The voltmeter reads 320 mV
